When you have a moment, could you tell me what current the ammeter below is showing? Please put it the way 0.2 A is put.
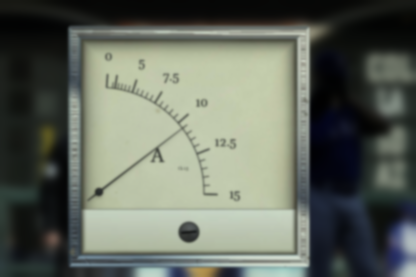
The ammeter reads 10.5 A
